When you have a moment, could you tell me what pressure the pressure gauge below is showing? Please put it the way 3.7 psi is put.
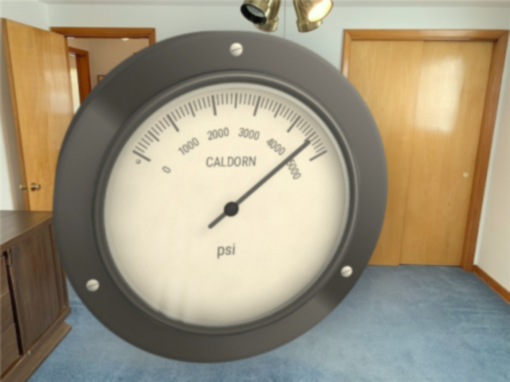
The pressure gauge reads 4500 psi
